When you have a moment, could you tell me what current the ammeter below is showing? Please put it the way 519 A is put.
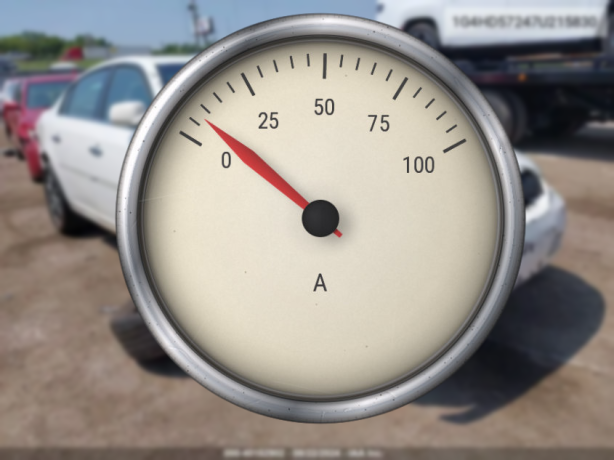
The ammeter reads 7.5 A
